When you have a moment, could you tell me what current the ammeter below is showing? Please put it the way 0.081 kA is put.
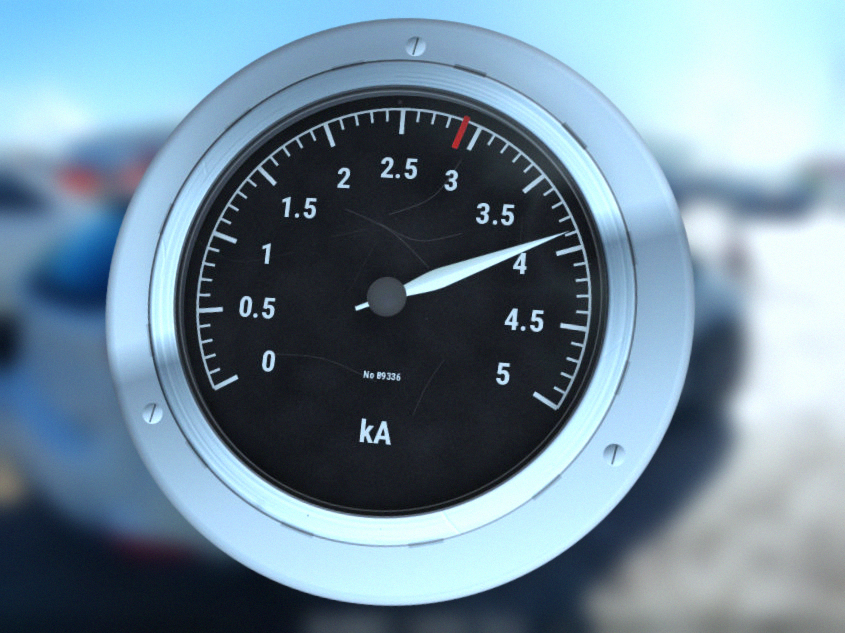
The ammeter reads 3.9 kA
